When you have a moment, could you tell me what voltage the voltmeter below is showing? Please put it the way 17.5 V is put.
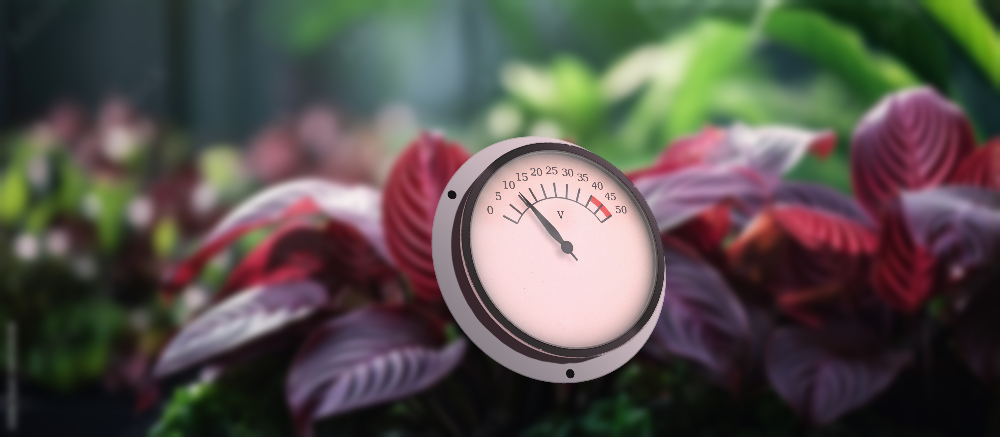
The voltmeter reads 10 V
